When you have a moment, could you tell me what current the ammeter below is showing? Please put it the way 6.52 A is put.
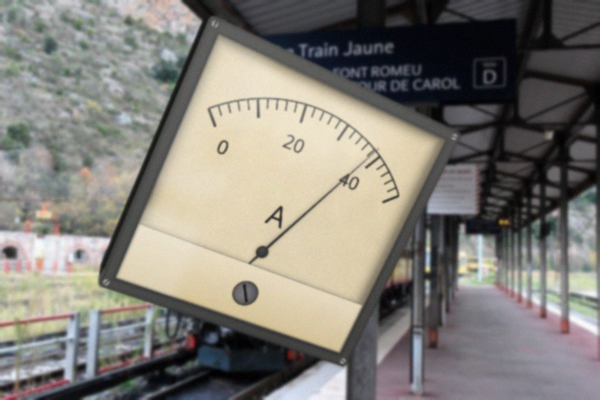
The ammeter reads 38 A
